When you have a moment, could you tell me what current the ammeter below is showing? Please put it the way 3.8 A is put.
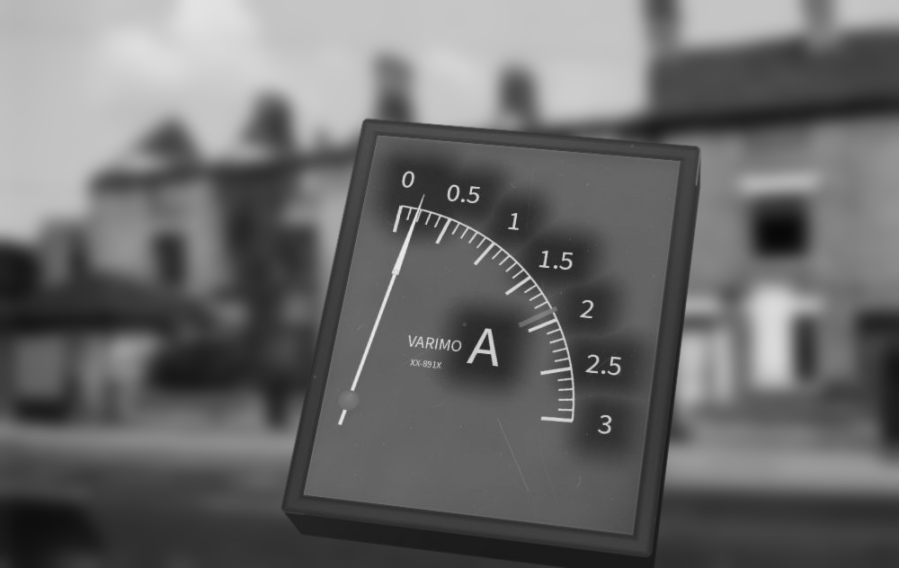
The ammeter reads 0.2 A
